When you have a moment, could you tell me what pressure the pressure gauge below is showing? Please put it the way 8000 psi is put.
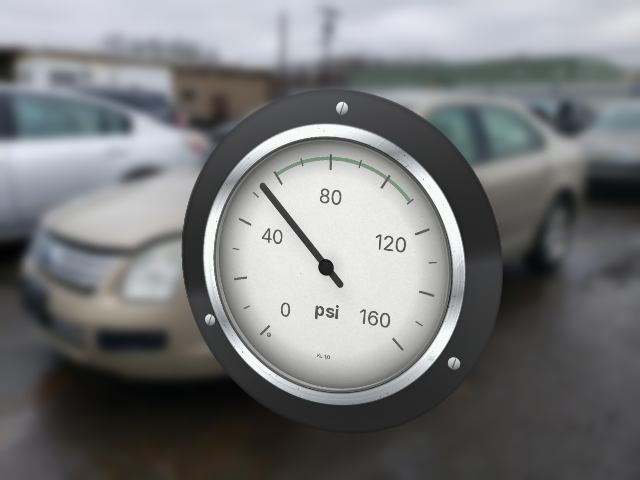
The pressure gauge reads 55 psi
